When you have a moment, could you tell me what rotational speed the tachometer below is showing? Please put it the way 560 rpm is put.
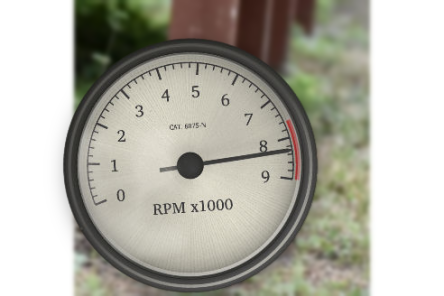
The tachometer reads 8300 rpm
